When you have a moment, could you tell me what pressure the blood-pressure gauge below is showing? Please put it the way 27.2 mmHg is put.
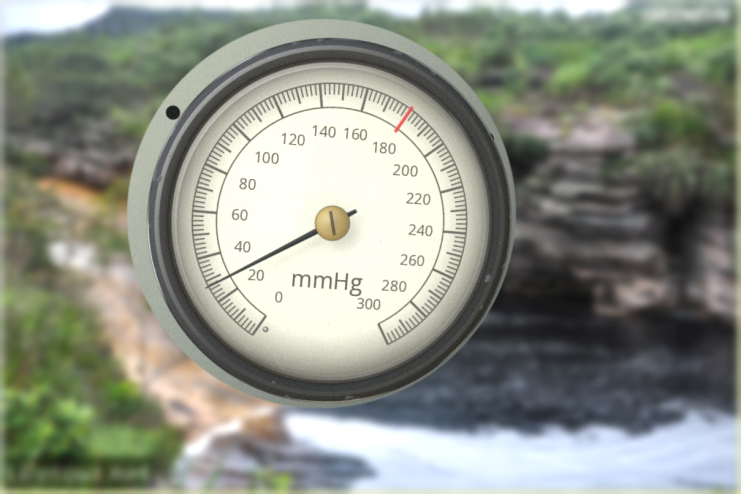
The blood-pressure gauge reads 28 mmHg
